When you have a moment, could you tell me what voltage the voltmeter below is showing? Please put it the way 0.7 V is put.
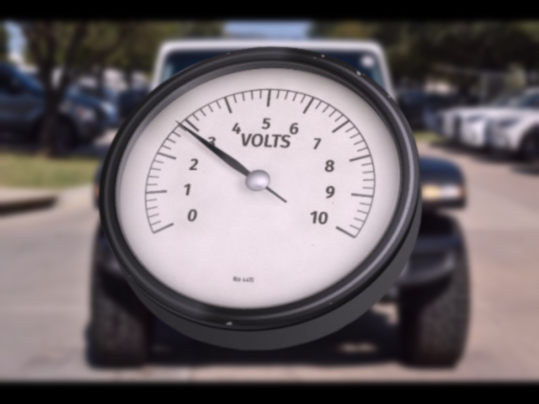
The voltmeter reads 2.8 V
